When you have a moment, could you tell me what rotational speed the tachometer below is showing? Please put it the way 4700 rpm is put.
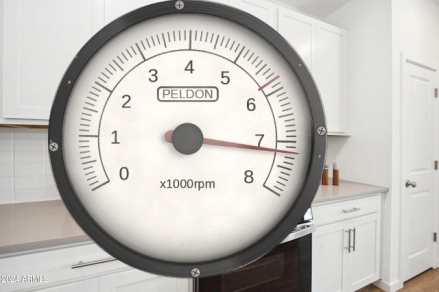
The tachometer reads 7200 rpm
